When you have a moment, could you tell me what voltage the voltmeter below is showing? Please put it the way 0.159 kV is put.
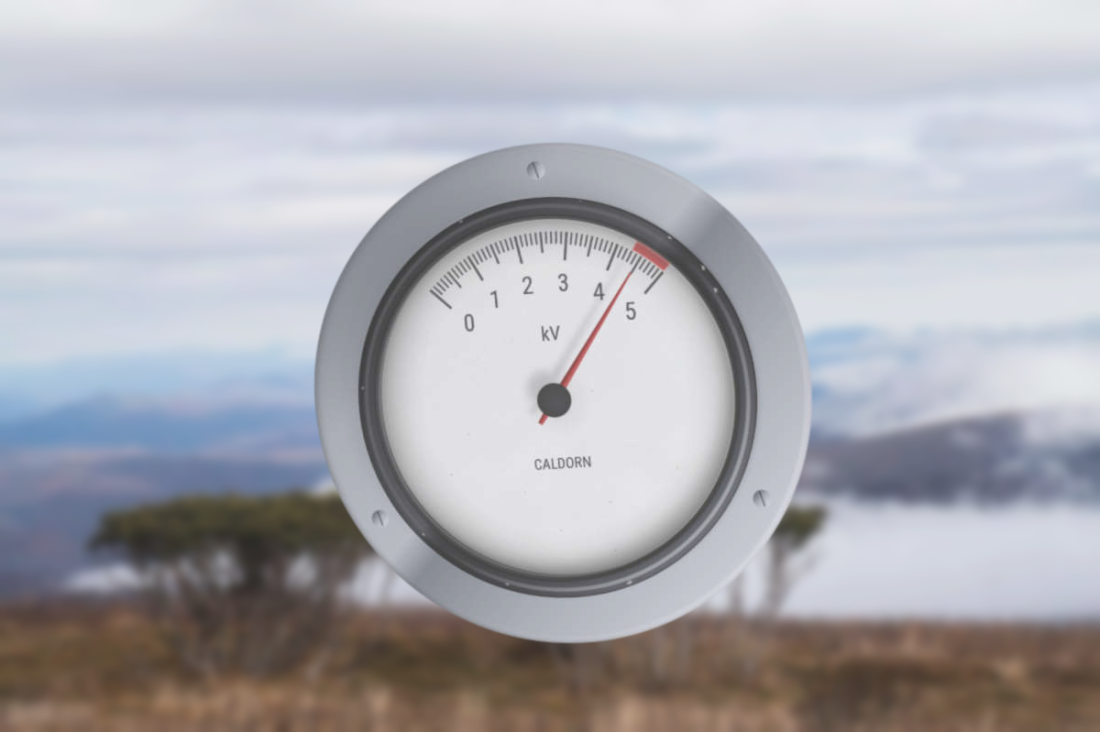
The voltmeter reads 4.5 kV
